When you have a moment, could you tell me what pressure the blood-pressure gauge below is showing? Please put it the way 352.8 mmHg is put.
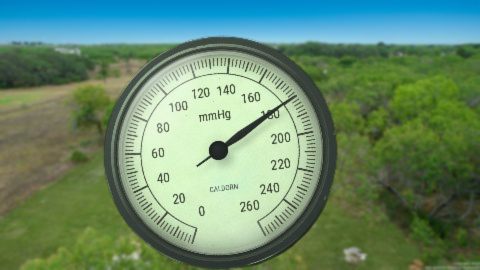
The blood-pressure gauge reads 180 mmHg
